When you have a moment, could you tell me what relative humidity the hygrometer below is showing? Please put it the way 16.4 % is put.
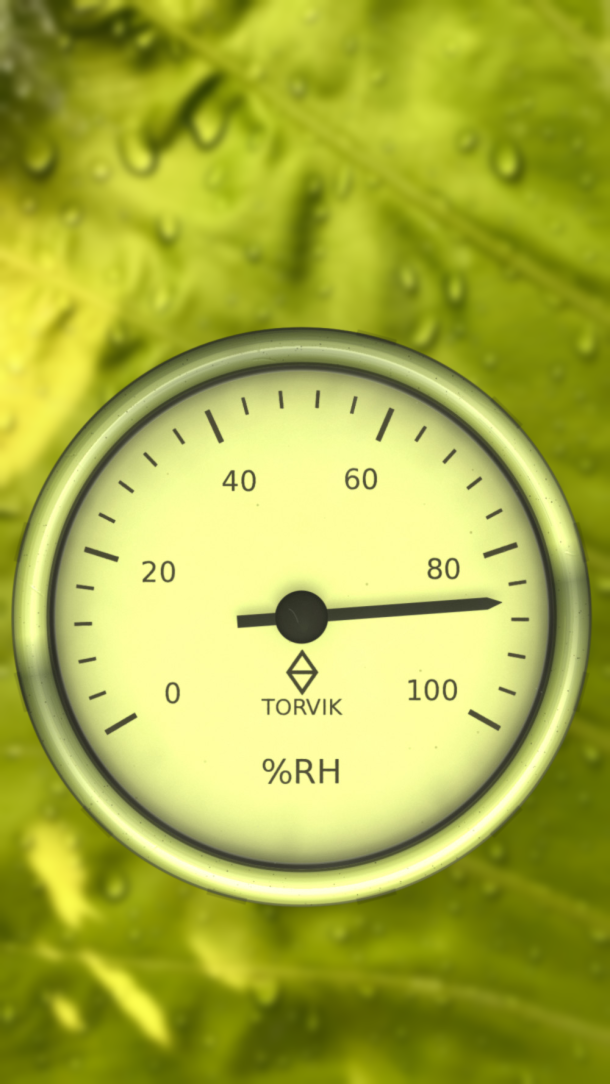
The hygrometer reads 86 %
